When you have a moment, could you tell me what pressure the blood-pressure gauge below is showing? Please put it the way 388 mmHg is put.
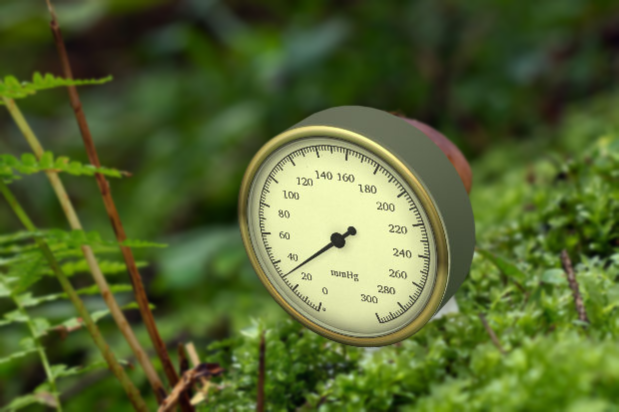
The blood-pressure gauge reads 30 mmHg
